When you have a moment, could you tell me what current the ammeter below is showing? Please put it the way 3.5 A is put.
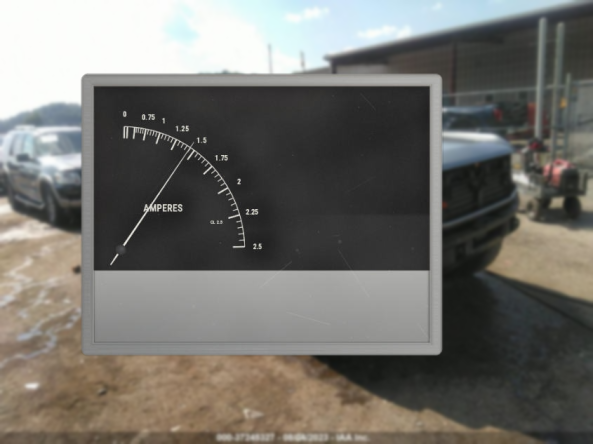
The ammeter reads 1.45 A
